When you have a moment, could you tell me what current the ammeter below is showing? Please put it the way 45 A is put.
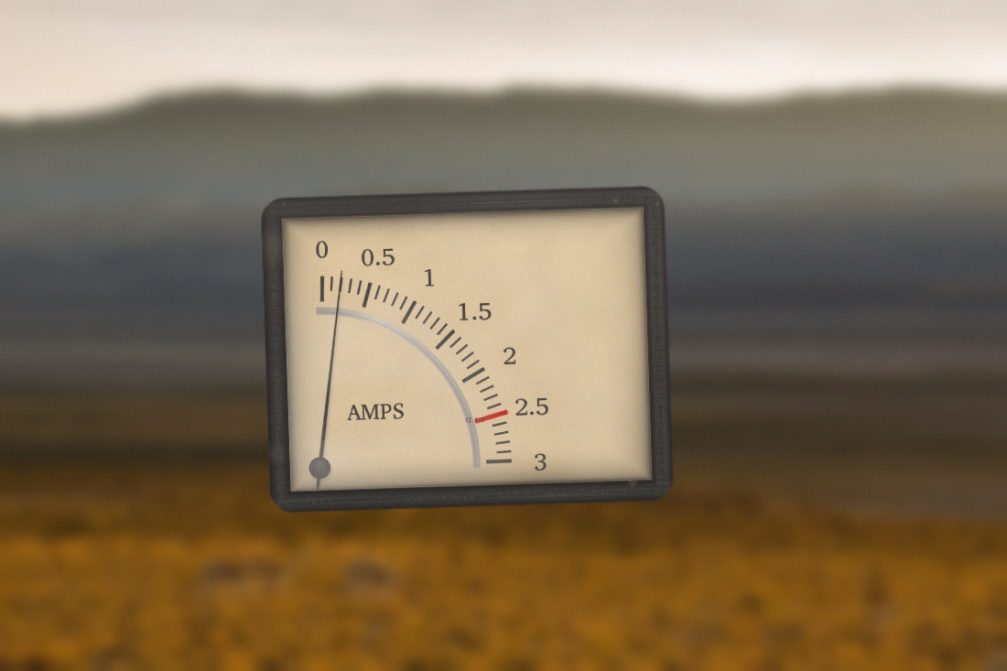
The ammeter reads 0.2 A
